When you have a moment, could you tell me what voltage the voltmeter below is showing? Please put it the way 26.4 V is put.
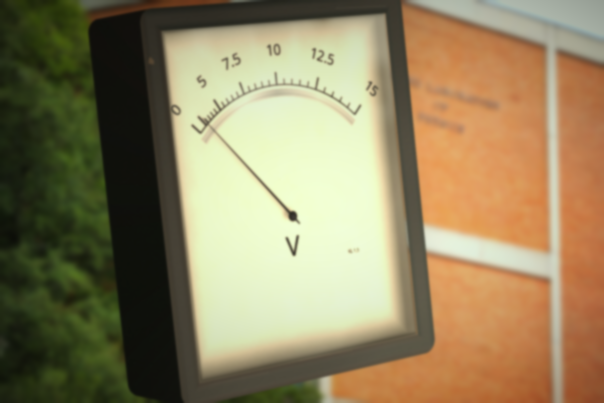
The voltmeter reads 2.5 V
